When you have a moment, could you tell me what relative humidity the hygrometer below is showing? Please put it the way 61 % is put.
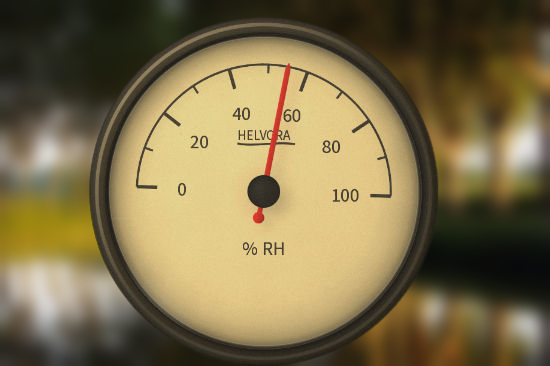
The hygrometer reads 55 %
